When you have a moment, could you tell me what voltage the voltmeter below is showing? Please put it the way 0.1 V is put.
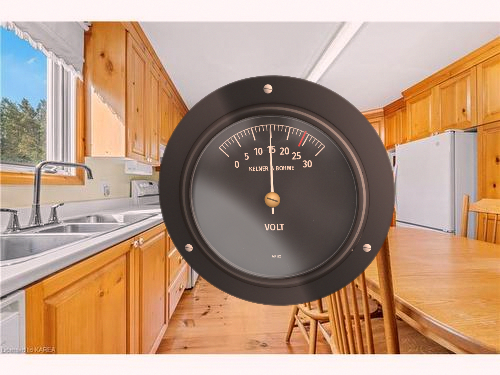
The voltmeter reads 15 V
